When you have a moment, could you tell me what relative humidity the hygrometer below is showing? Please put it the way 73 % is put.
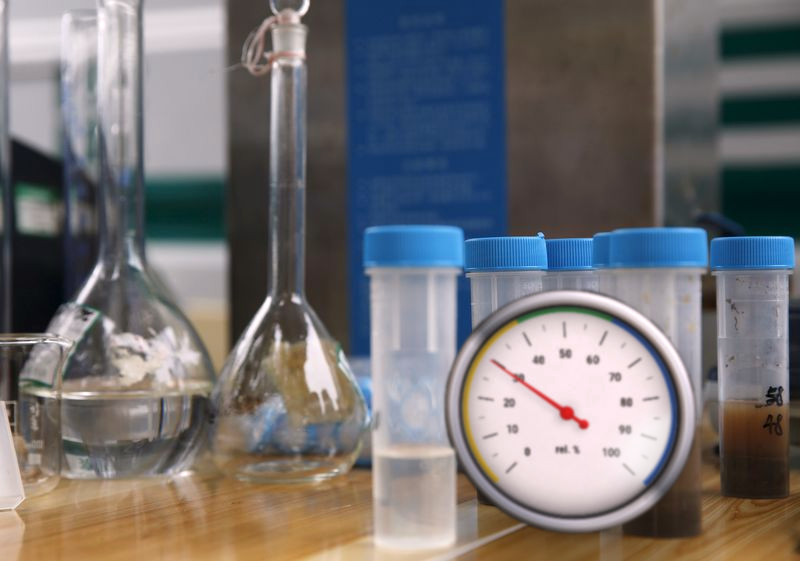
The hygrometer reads 30 %
